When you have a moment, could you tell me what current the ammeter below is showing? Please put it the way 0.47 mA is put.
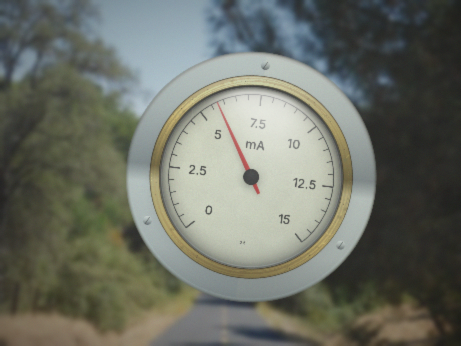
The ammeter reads 5.75 mA
